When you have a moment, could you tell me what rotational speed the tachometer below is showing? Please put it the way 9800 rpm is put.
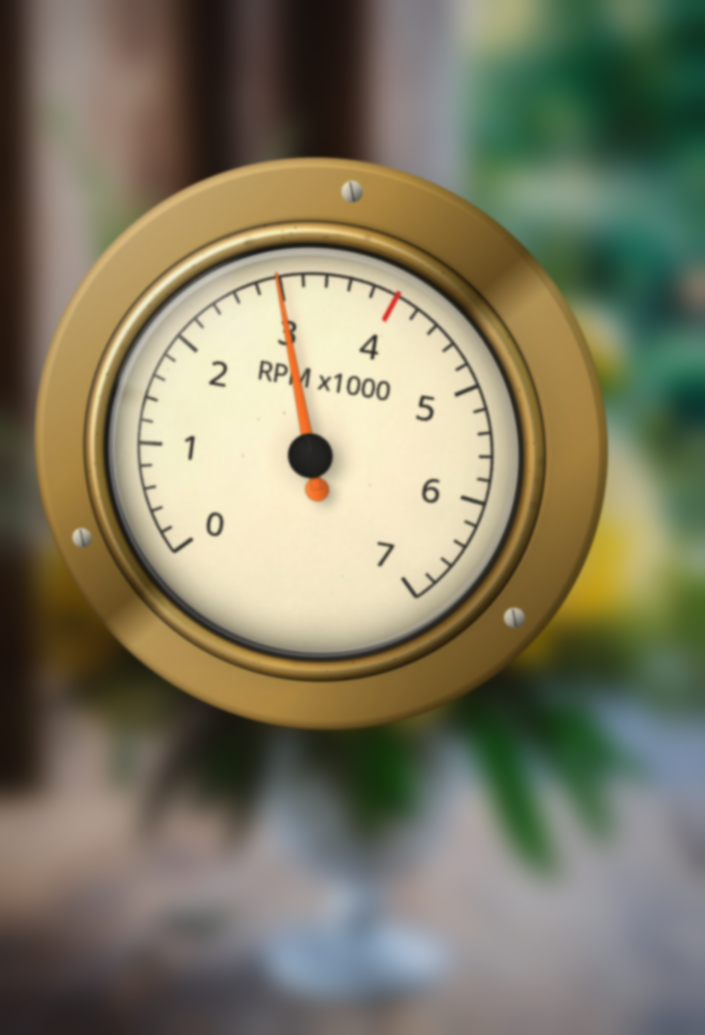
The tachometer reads 3000 rpm
